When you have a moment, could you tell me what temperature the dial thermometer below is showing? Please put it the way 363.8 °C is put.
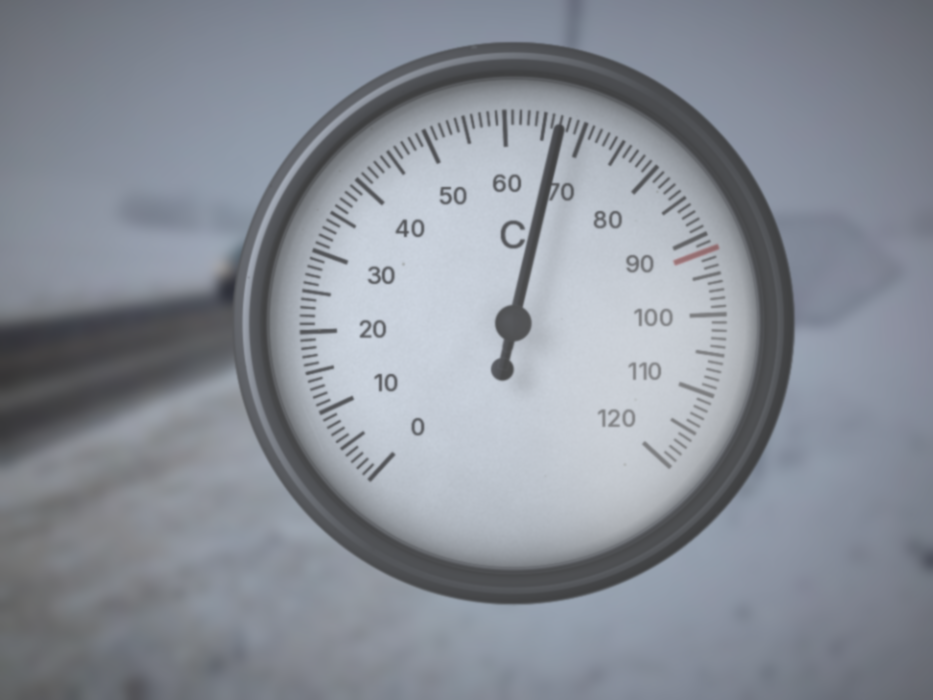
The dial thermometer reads 67 °C
